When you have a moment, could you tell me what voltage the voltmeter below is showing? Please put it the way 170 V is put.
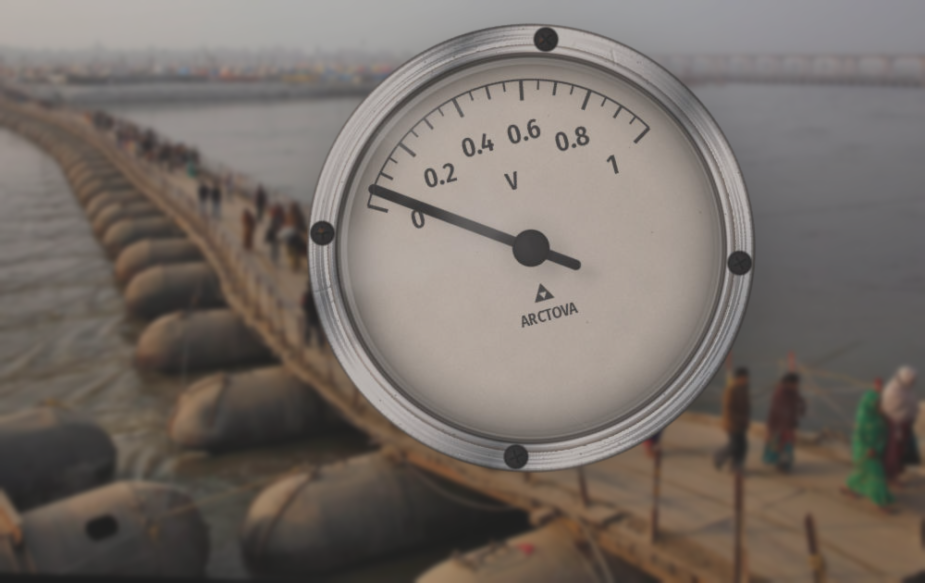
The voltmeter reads 0.05 V
